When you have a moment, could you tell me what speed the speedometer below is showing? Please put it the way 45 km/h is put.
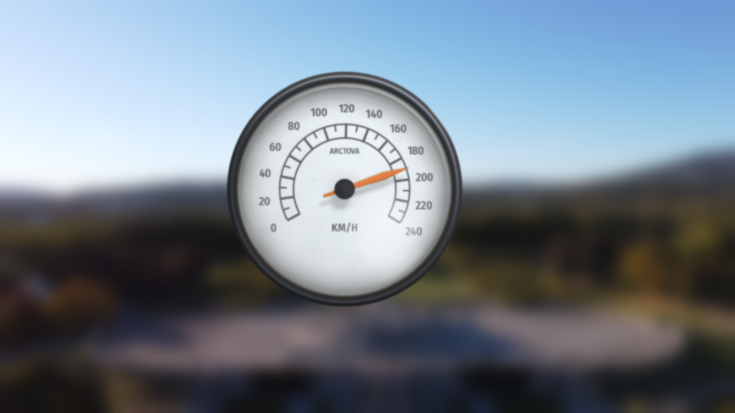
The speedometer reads 190 km/h
